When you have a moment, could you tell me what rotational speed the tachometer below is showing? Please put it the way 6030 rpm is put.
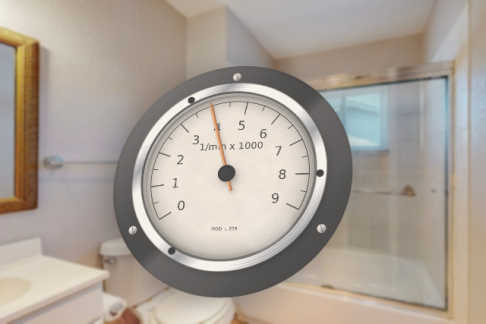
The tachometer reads 4000 rpm
